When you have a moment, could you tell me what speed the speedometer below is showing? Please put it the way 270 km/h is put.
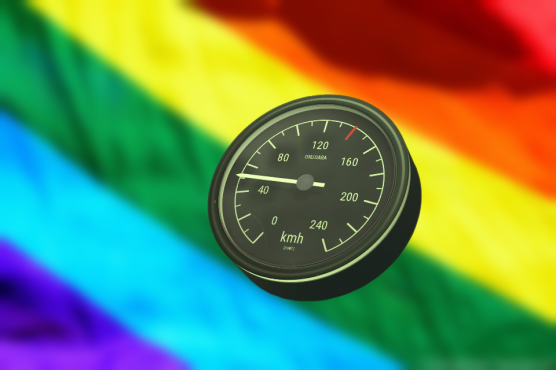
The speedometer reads 50 km/h
